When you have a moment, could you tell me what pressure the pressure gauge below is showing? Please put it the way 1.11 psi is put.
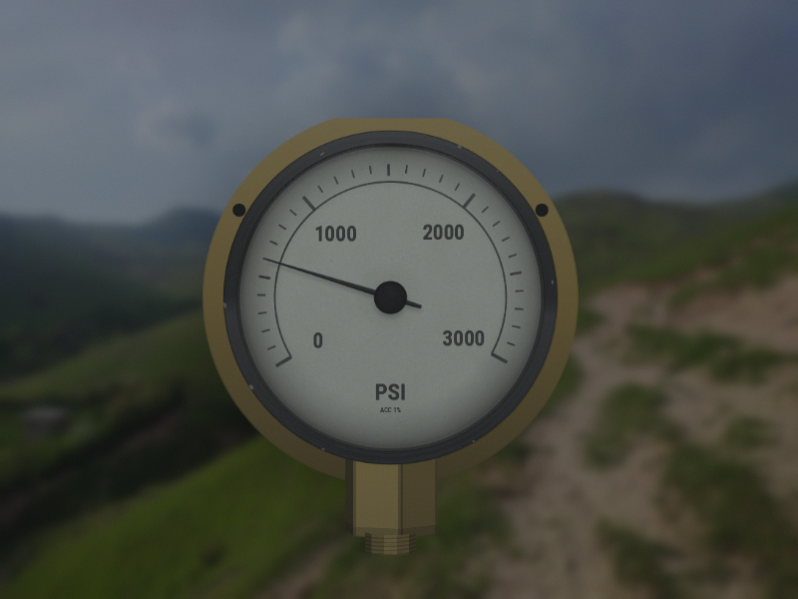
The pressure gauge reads 600 psi
